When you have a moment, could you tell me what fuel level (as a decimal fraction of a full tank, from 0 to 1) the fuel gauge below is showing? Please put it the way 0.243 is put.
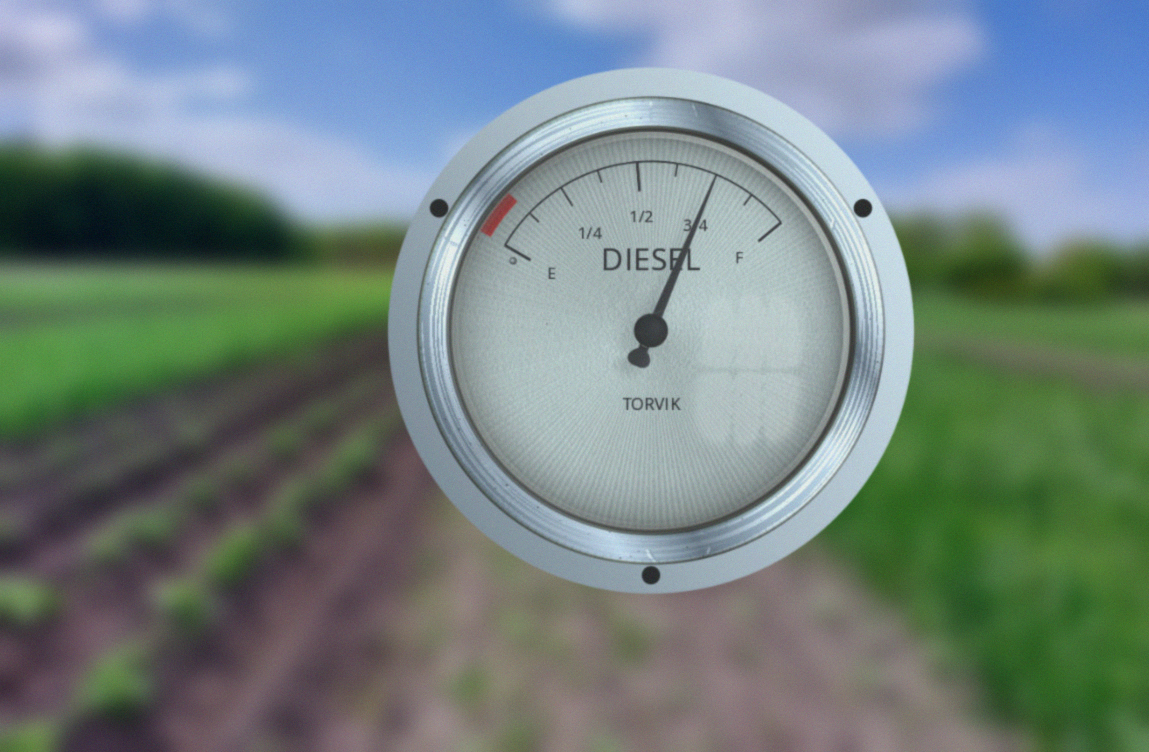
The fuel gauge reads 0.75
